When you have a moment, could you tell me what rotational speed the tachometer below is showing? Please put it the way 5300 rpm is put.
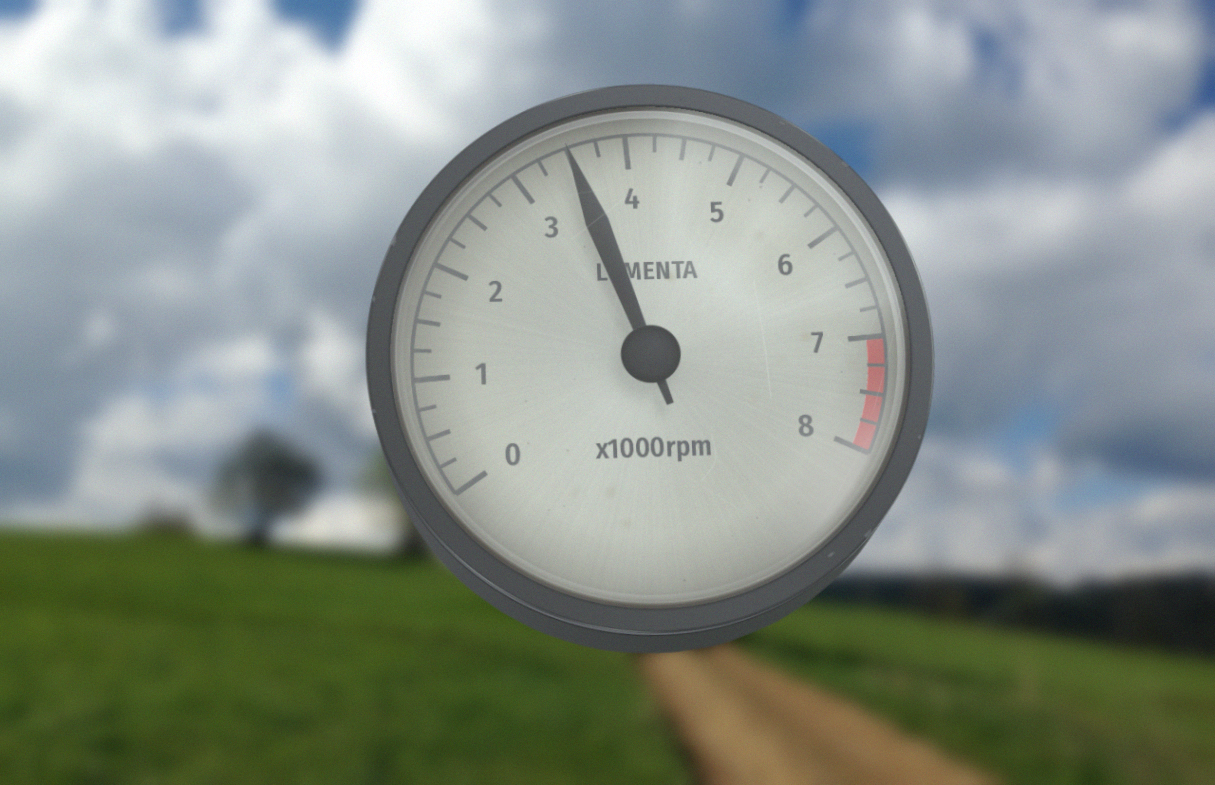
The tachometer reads 3500 rpm
